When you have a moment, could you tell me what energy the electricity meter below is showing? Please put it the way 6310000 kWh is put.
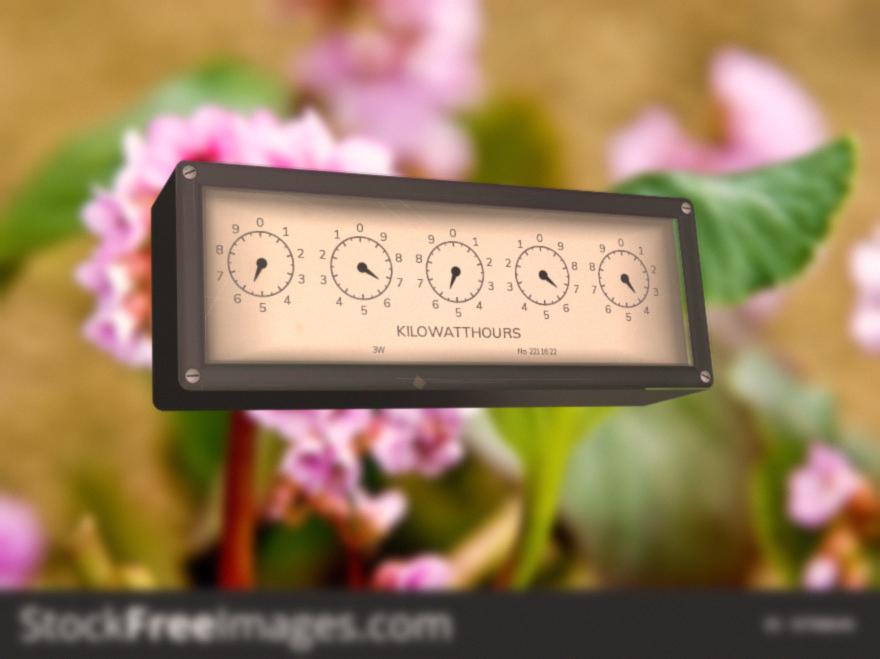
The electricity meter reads 56564 kWh
